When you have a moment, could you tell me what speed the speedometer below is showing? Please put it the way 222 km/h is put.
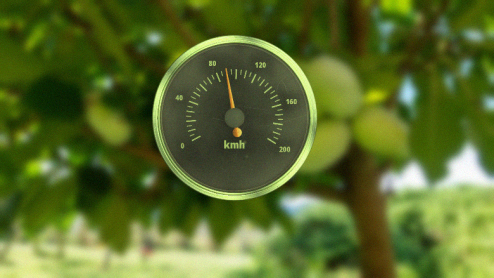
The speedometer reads 90 km/h
